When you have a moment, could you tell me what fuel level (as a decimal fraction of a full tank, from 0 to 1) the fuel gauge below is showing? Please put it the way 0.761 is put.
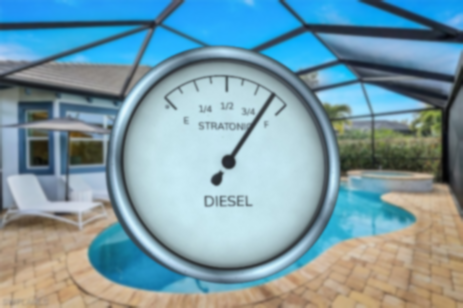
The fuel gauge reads 0.875
